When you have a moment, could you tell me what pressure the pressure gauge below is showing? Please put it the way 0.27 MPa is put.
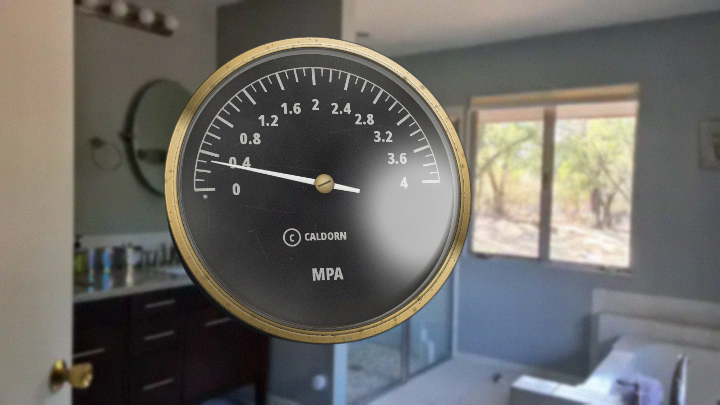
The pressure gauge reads 0.3 MPa
